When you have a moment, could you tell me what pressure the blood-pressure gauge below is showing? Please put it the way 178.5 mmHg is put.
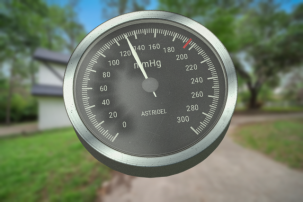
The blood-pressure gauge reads 130 mmHg
